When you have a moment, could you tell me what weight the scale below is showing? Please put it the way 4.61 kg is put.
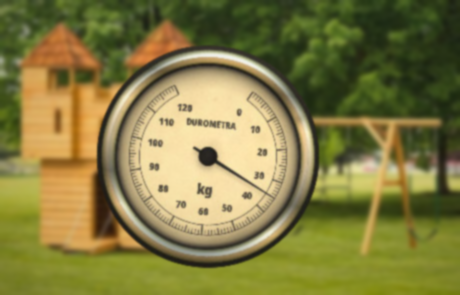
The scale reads 35 kg
